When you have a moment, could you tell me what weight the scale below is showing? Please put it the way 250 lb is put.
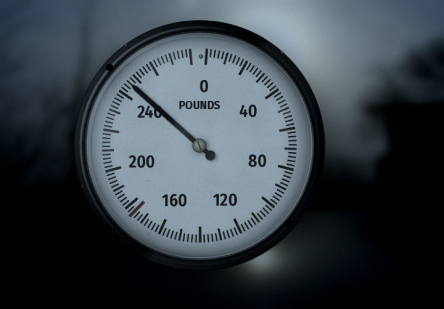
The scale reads 246 lb
